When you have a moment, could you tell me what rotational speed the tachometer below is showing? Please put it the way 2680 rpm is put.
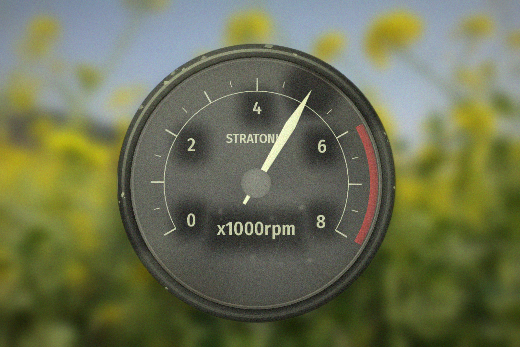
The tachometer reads 5000 rpm
